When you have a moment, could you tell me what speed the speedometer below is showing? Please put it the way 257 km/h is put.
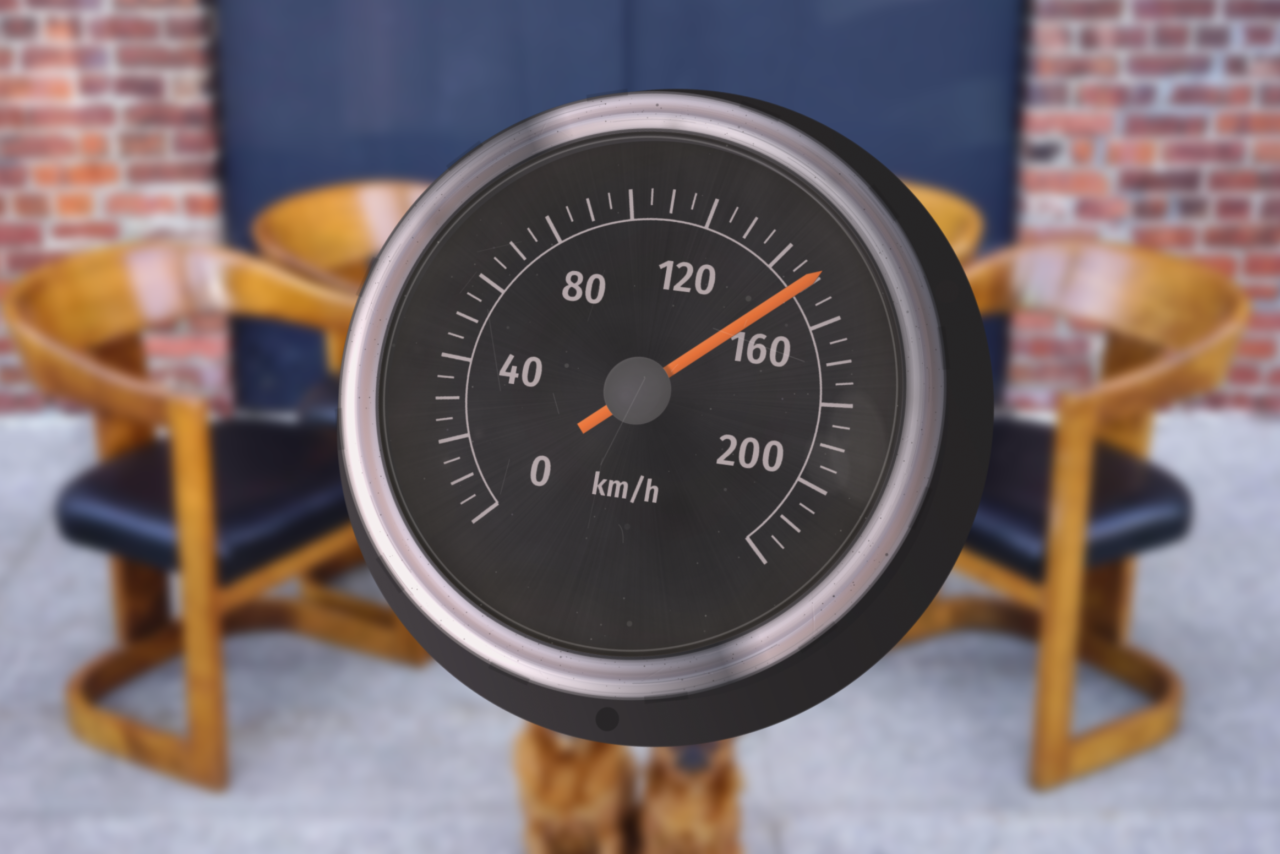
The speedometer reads 150 km/h
